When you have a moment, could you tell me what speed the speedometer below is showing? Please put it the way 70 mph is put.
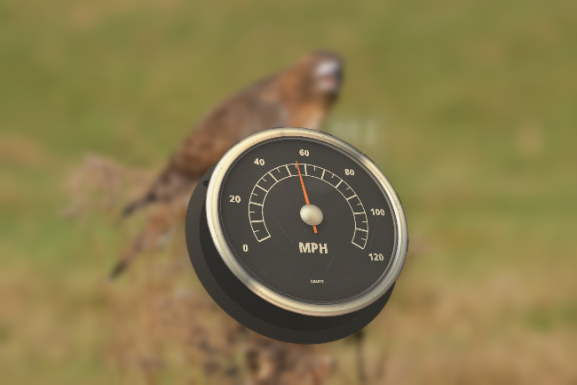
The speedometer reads 55 mph
